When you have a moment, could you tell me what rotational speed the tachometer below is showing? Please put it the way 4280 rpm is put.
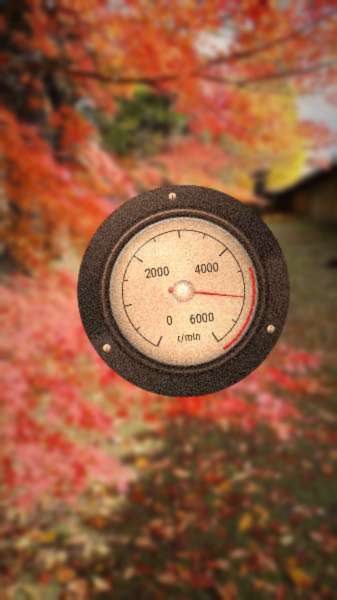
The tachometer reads 5000 rpm
